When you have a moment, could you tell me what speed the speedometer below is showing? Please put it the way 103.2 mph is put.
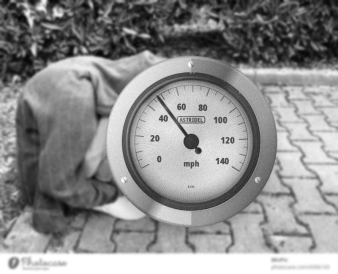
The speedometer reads 47.5 mph
